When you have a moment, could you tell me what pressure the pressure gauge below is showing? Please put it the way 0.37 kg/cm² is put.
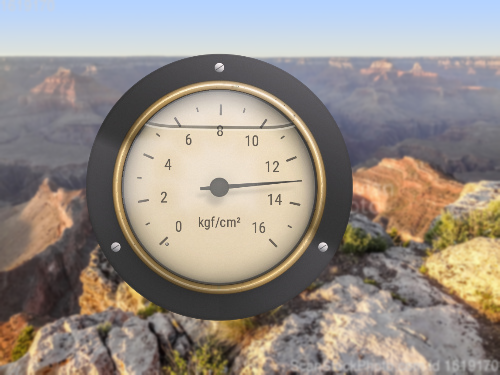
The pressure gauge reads 13 kg/cm²
